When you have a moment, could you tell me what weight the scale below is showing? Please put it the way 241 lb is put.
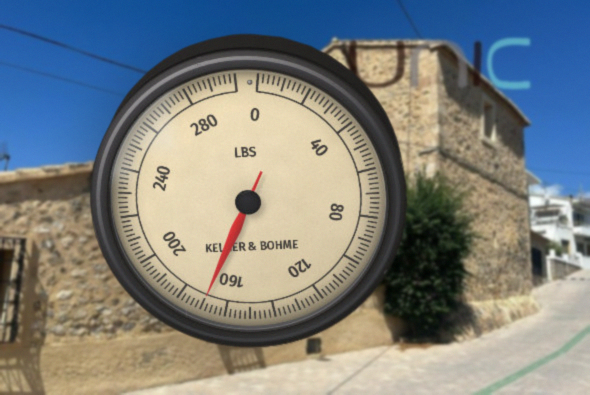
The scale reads 170 lb
